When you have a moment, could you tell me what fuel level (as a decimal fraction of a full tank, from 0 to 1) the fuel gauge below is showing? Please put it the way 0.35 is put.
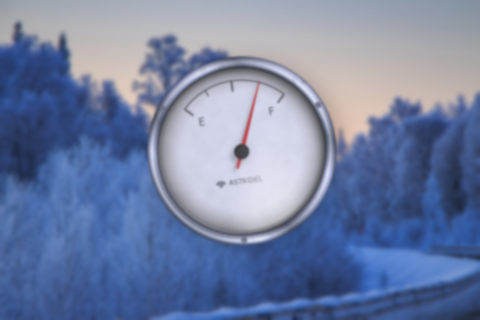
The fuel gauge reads 0.75
